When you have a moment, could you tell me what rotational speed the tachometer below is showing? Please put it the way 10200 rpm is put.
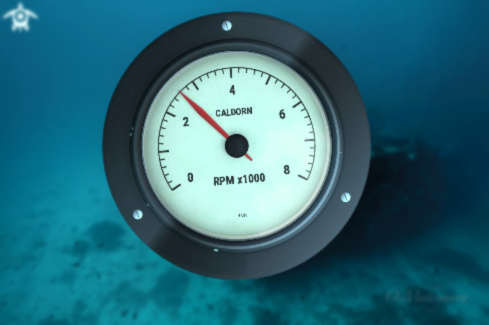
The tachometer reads 2600 rpm
